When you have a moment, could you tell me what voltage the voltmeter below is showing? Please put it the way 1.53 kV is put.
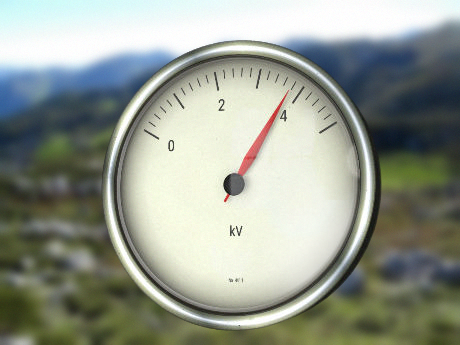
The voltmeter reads 3.8 kV
